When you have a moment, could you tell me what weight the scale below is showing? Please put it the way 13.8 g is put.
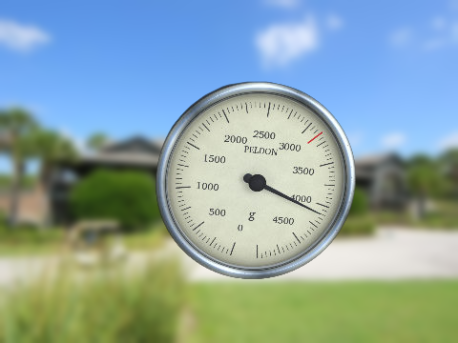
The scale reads 4100 g
